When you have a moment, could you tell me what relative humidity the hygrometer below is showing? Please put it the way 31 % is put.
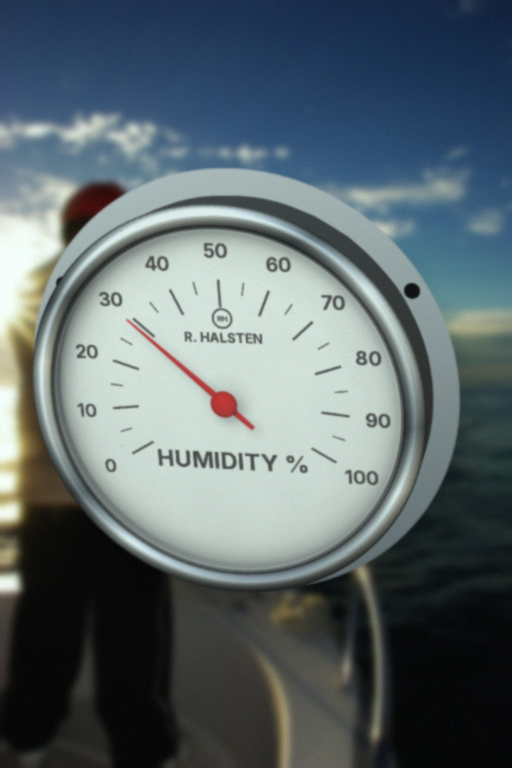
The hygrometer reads 30 %
